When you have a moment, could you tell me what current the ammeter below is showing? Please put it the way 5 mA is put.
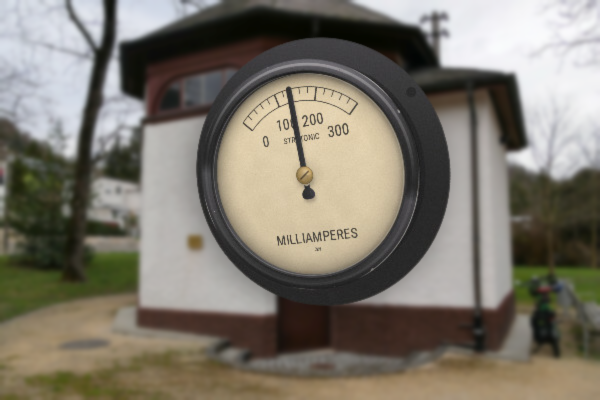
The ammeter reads 140 mA
